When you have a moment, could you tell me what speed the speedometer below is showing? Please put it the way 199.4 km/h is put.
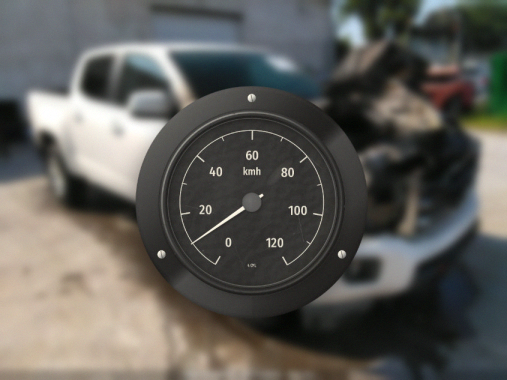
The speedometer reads 10 km/h
